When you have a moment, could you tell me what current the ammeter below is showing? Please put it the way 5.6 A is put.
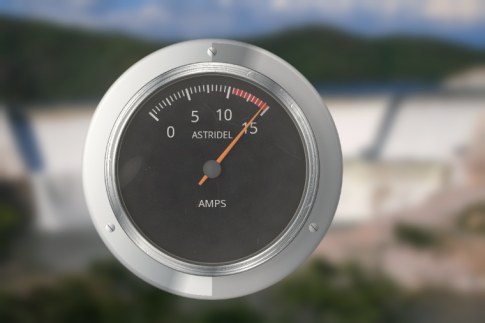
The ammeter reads 14.5 A
